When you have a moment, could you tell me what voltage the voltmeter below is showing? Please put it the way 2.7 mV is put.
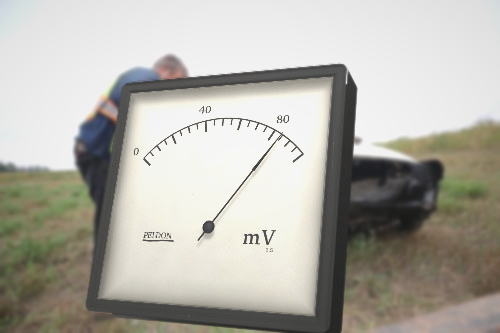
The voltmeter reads 85 mV
